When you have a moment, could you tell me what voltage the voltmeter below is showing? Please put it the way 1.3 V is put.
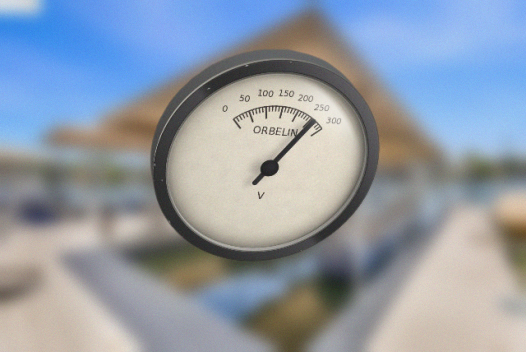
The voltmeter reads 250 V
